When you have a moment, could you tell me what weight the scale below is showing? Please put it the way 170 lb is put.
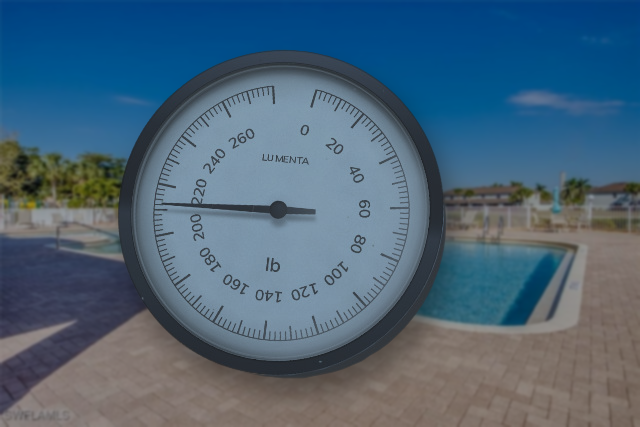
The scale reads 212 lb
